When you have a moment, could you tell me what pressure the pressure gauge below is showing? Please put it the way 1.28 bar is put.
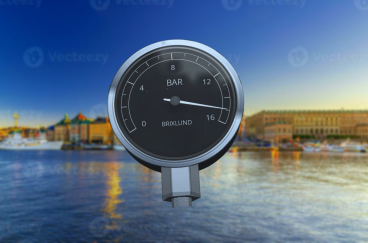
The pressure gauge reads 15 bar
